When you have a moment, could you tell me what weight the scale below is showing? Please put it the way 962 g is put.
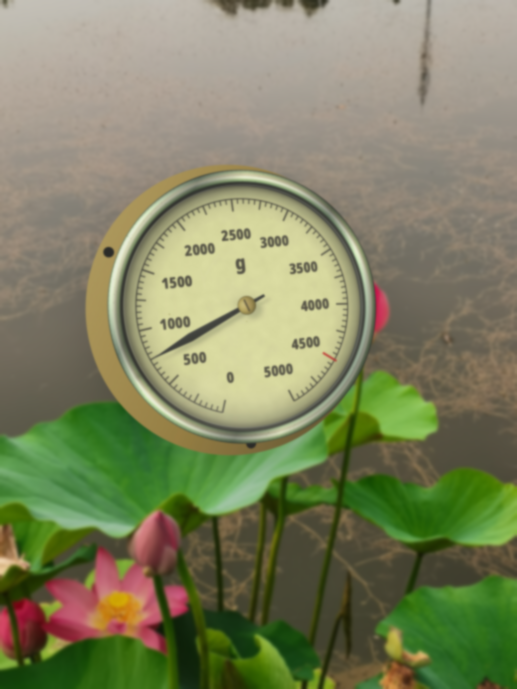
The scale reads 750 g
